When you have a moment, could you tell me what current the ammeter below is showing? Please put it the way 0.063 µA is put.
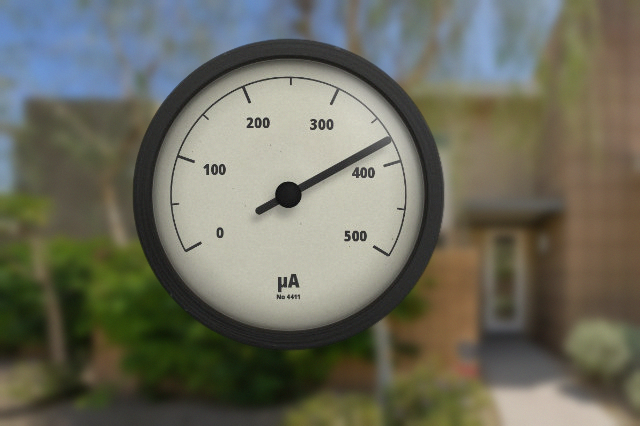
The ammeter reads 375 µA
